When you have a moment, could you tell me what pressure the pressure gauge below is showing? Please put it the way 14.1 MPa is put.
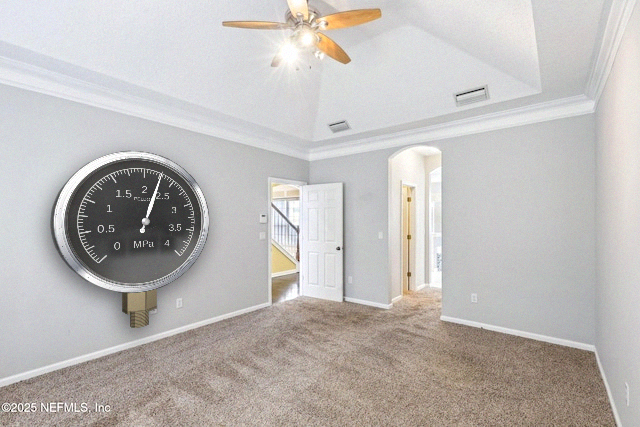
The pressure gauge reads 2.25 MPa
